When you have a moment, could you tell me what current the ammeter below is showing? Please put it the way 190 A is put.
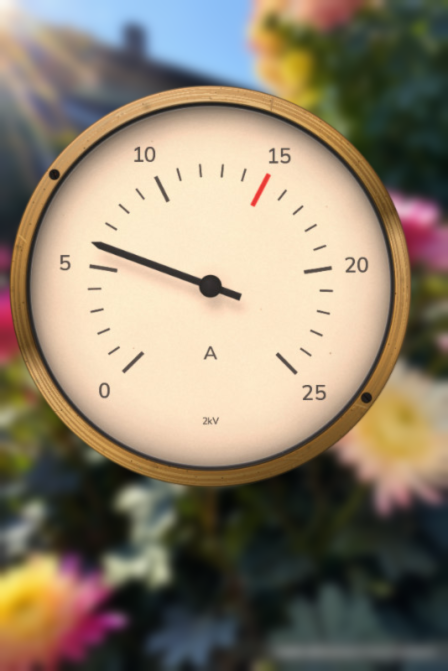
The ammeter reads 6 A
